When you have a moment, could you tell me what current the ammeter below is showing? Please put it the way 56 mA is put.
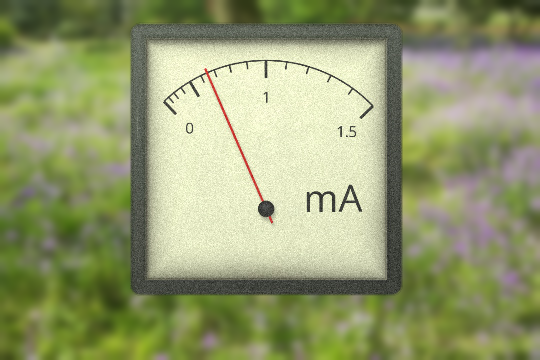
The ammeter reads 0.65 mA
